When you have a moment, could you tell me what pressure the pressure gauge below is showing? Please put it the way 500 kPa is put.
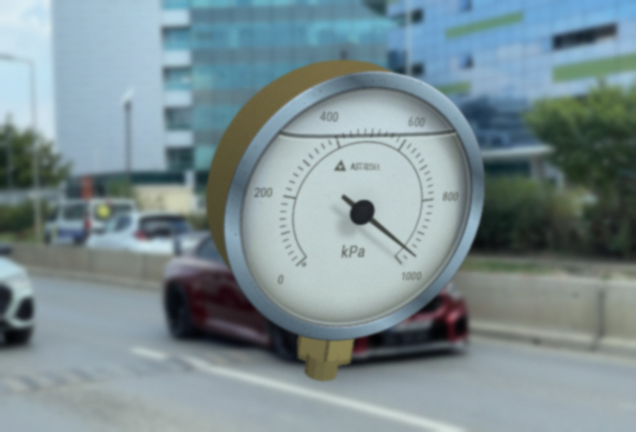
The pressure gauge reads 960 kPa
